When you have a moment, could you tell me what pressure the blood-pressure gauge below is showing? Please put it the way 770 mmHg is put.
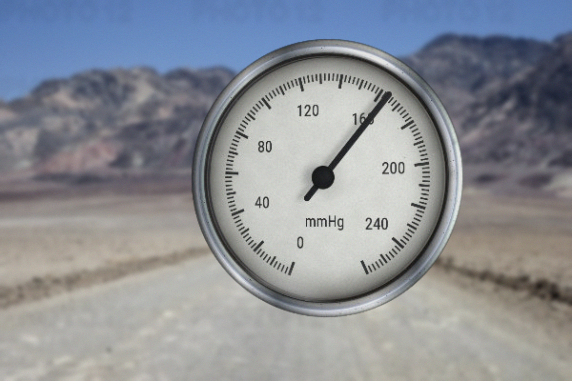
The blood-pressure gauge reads 164 mmHg
